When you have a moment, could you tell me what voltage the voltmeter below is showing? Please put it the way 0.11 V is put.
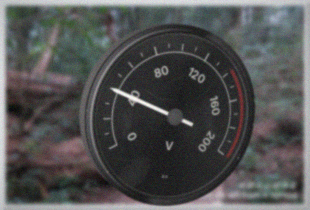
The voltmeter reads 40 V
